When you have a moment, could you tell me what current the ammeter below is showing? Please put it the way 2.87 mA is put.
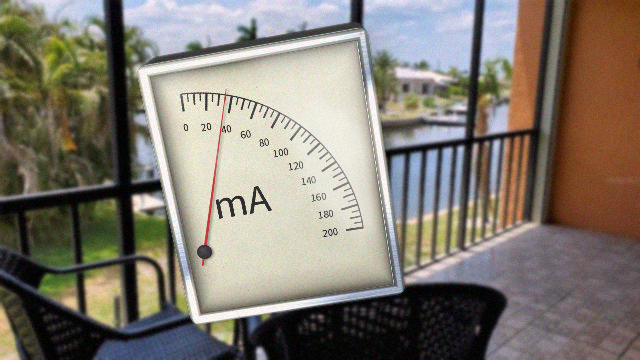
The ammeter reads 35 mA
